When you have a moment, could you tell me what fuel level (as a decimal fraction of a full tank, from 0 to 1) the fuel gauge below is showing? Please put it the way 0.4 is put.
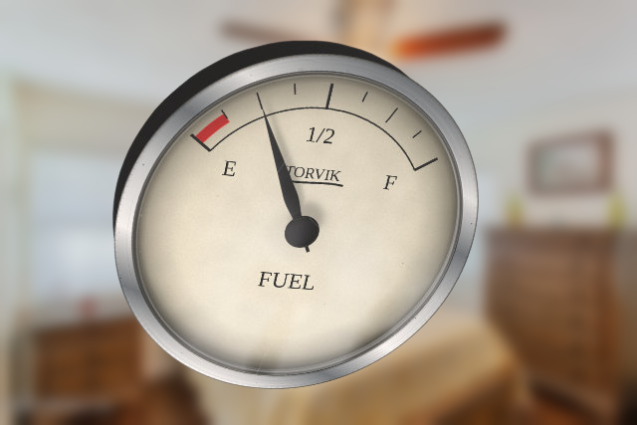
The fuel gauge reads 0.25
